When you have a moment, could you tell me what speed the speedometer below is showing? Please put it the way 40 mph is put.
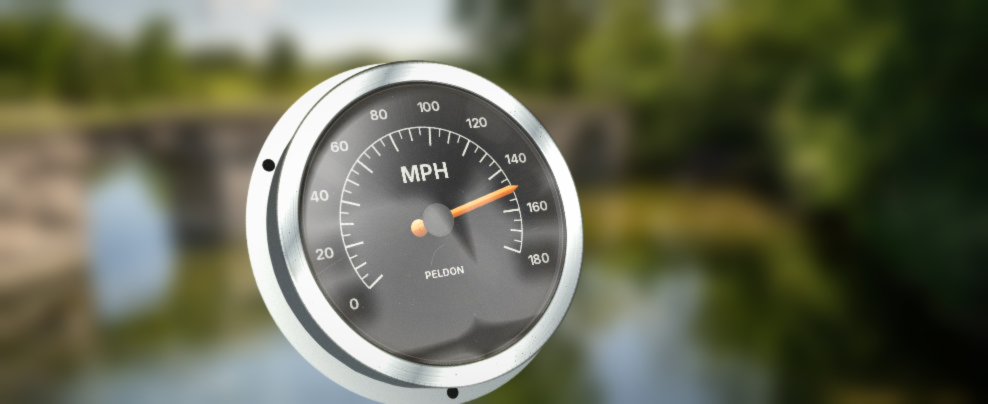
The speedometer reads 150 mph
